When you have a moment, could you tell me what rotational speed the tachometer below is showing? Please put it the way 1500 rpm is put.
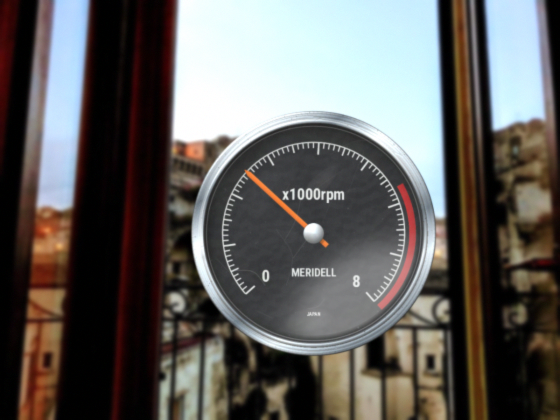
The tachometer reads 2500 rpm
